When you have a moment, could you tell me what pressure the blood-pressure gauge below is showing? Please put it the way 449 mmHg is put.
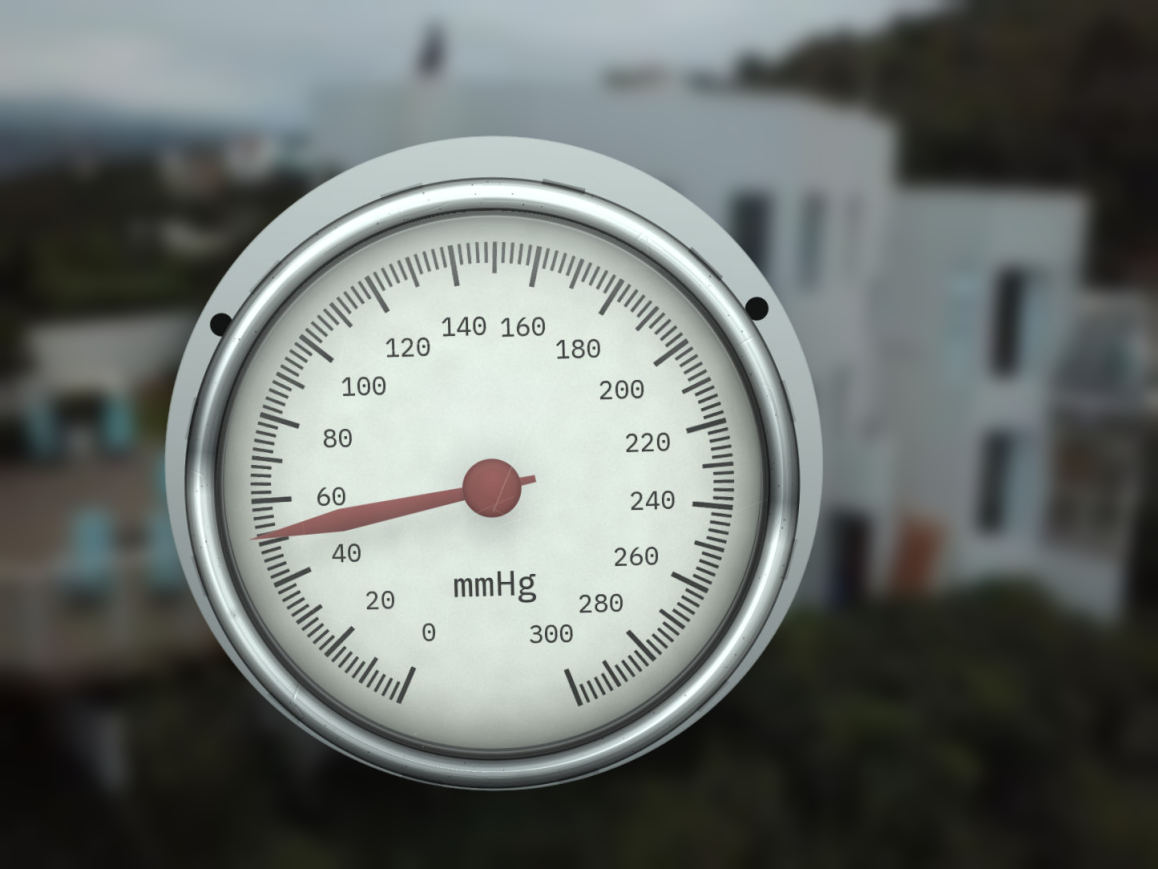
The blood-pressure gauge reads 52 mmHg
